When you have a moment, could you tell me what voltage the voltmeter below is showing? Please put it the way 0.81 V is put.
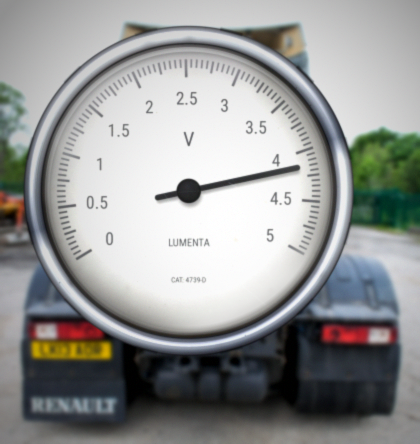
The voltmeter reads 4.15 V
